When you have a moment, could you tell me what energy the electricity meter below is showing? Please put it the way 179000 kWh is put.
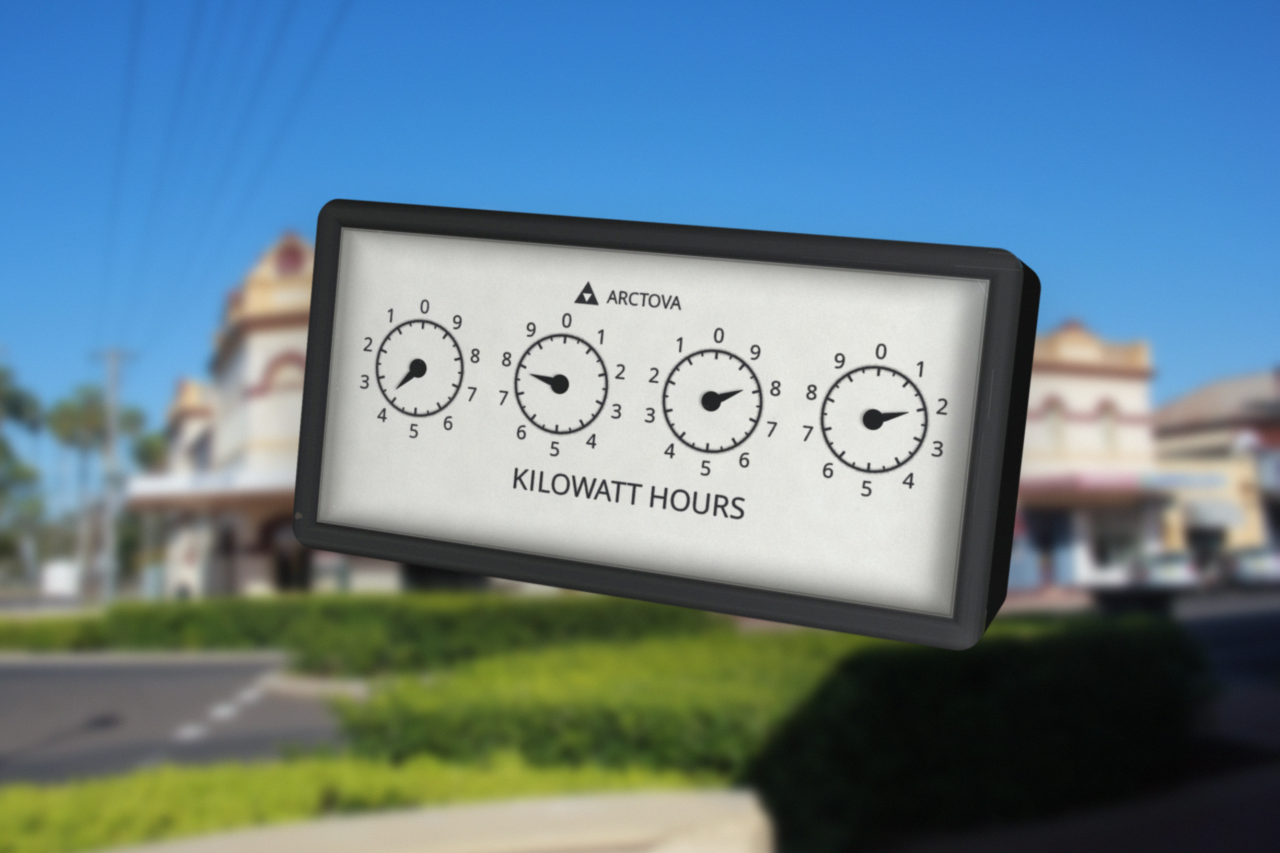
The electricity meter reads 3782 kWh
